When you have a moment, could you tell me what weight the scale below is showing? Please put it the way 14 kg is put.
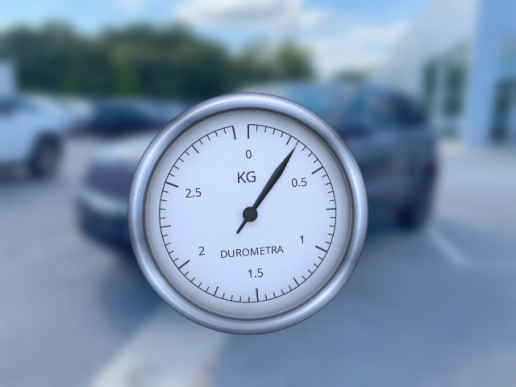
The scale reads 0.3 kg
